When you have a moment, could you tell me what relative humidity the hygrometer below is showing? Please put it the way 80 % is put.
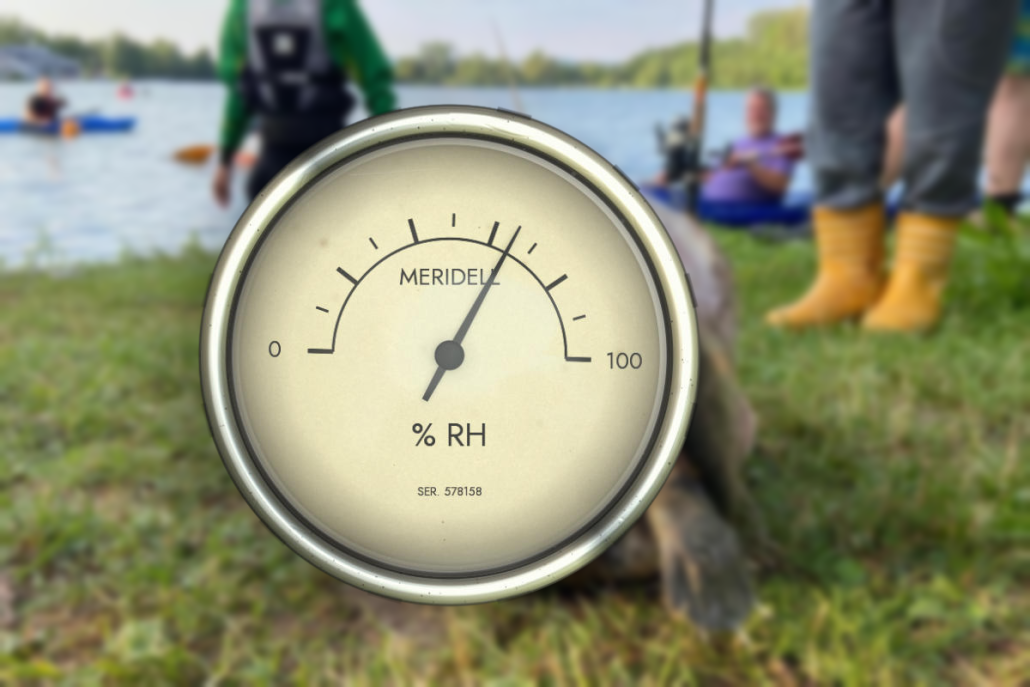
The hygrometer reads 65 %
